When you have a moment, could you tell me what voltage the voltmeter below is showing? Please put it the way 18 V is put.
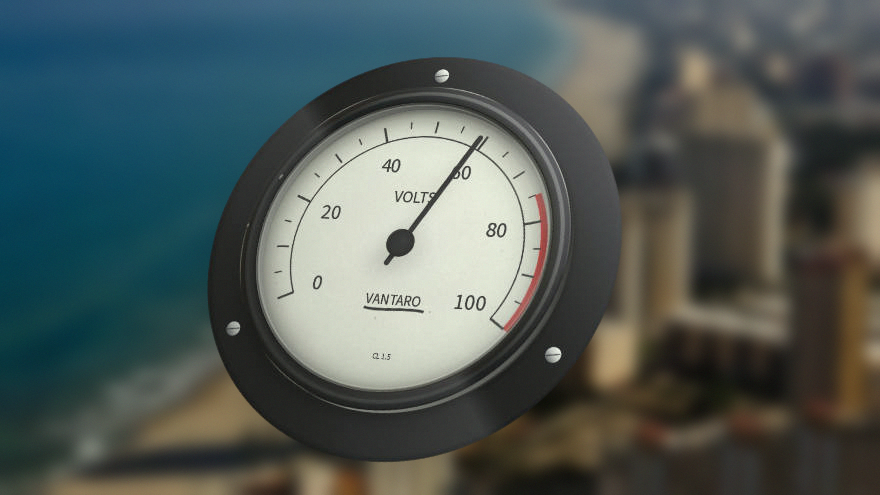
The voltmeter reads 60 V
